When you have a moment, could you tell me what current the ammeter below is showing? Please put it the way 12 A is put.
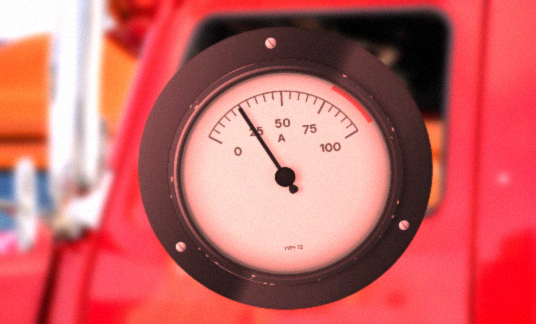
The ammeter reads 25 A
